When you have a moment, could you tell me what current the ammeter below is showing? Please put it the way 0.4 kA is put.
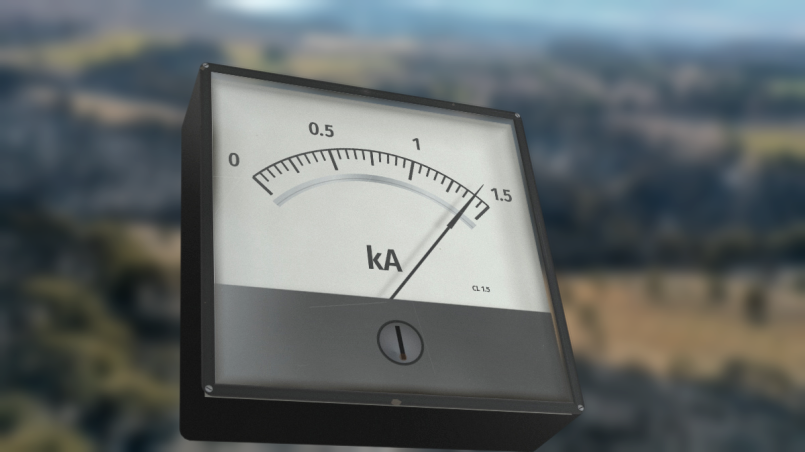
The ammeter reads 1.4 kA
